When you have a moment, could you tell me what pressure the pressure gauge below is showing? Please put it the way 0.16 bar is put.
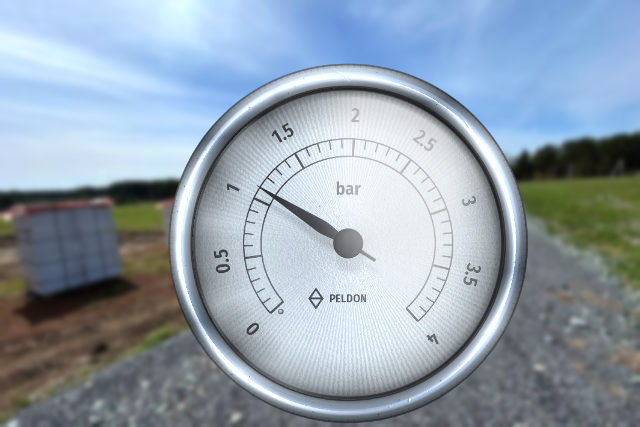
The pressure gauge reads 1.1 bar
